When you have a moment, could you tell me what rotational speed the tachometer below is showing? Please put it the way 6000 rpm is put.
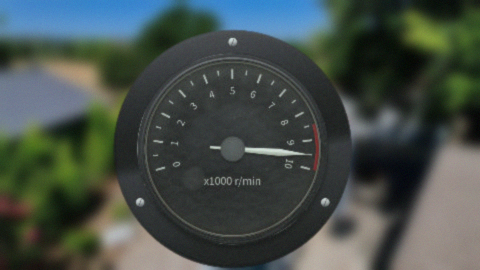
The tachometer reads 9500 rpm
